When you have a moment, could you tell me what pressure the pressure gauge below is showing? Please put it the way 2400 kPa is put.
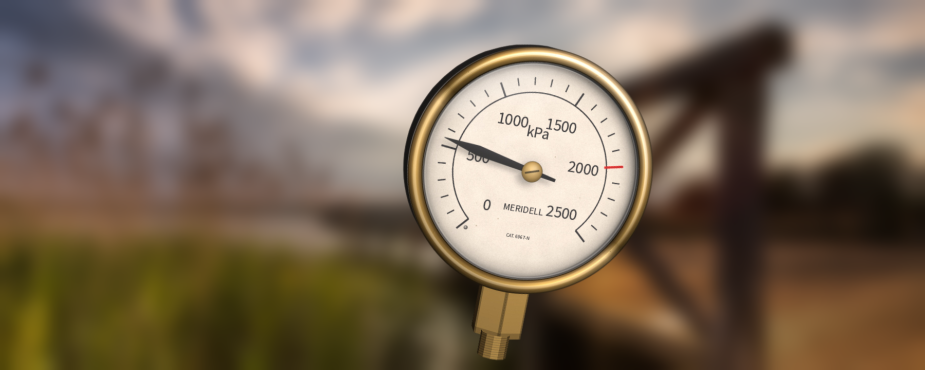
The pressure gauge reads 550 kPa
